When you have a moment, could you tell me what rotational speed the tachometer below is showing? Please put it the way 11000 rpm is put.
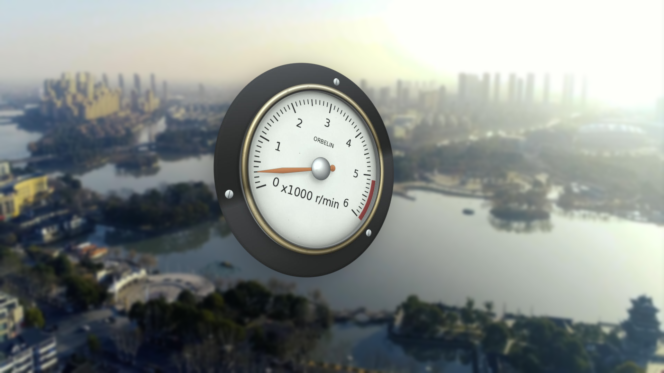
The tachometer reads 300 rpm
